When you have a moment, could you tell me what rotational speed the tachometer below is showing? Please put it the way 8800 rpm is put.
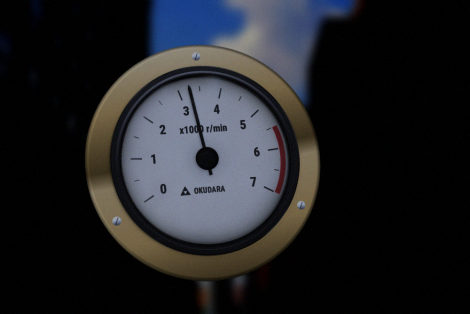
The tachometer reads 3250 rpm
